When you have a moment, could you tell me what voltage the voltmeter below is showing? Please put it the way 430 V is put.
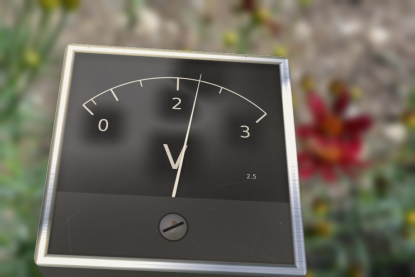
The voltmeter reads 2.25 V
